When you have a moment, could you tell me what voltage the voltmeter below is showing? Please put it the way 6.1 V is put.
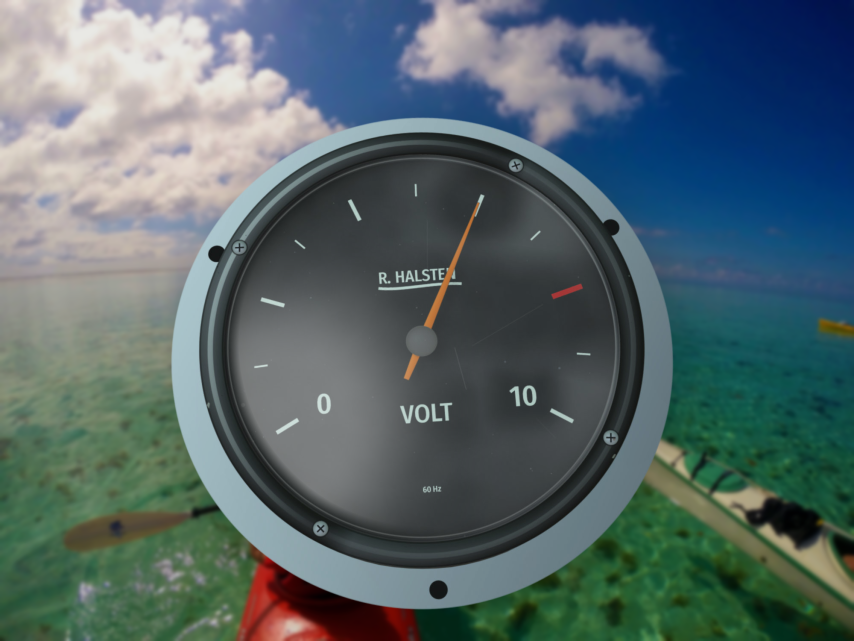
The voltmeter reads 6 V
